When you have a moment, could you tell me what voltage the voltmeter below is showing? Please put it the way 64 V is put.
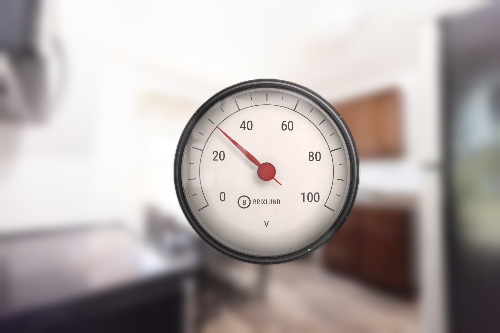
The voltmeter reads 30 V
